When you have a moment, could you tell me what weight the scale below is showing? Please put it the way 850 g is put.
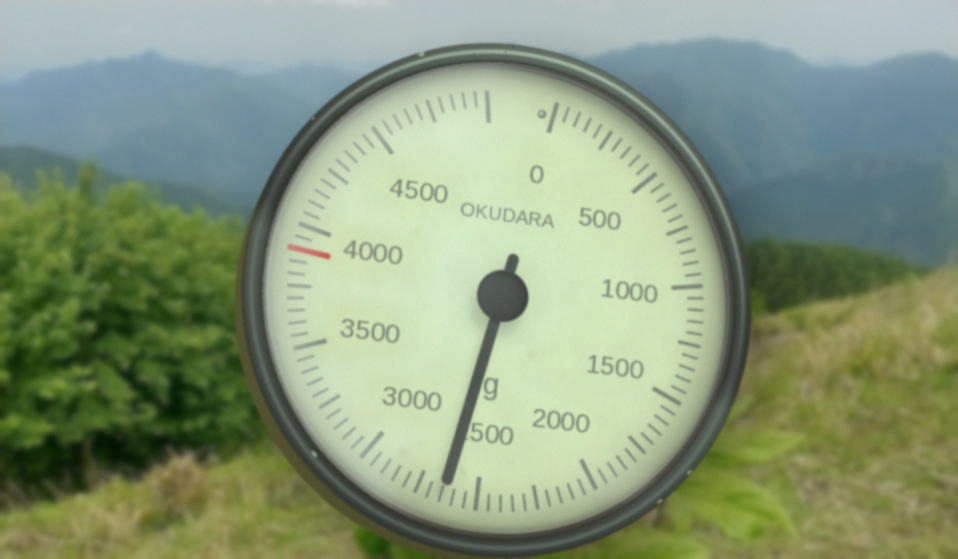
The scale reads 2650 g
